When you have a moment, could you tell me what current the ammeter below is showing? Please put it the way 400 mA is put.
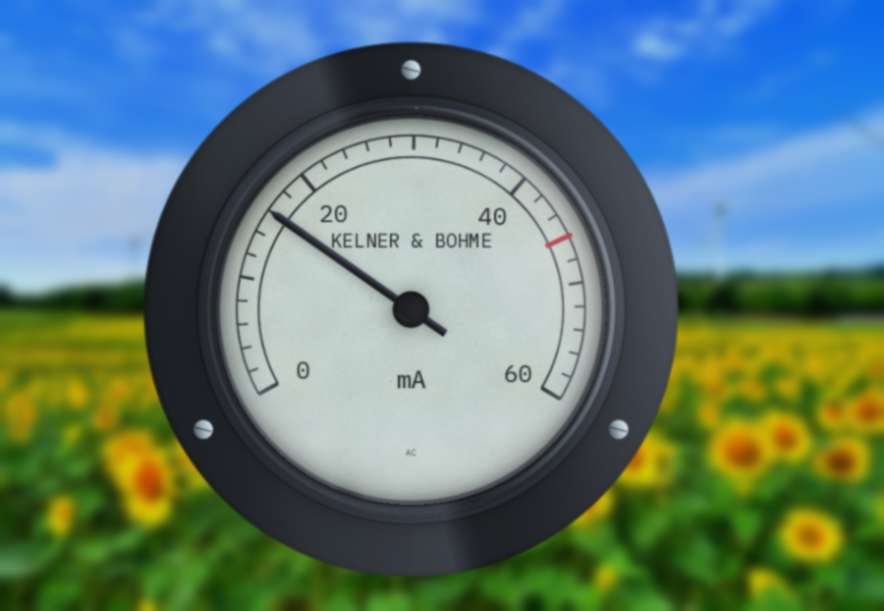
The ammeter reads 16 mA
